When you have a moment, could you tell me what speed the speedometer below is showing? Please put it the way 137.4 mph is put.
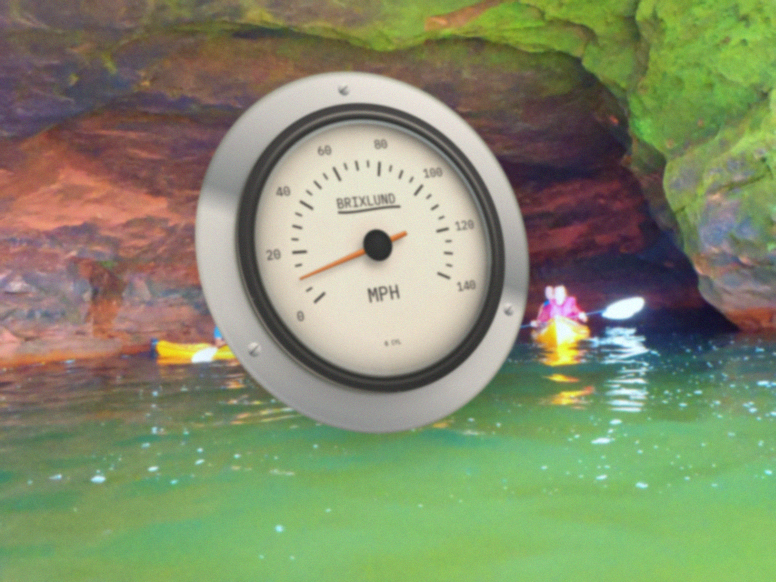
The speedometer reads 10 mph
